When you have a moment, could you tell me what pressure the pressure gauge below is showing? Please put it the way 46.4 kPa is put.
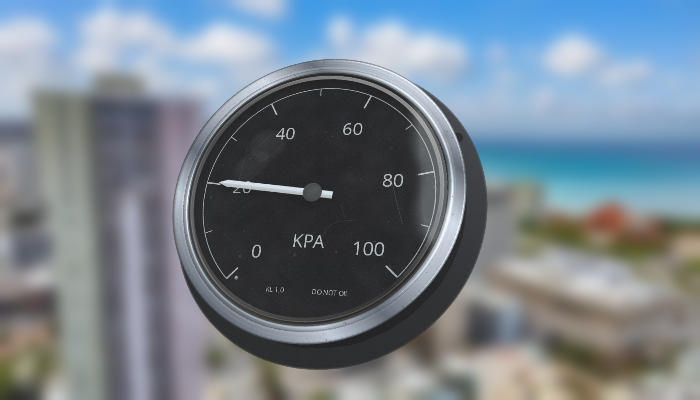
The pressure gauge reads 20 kPa
